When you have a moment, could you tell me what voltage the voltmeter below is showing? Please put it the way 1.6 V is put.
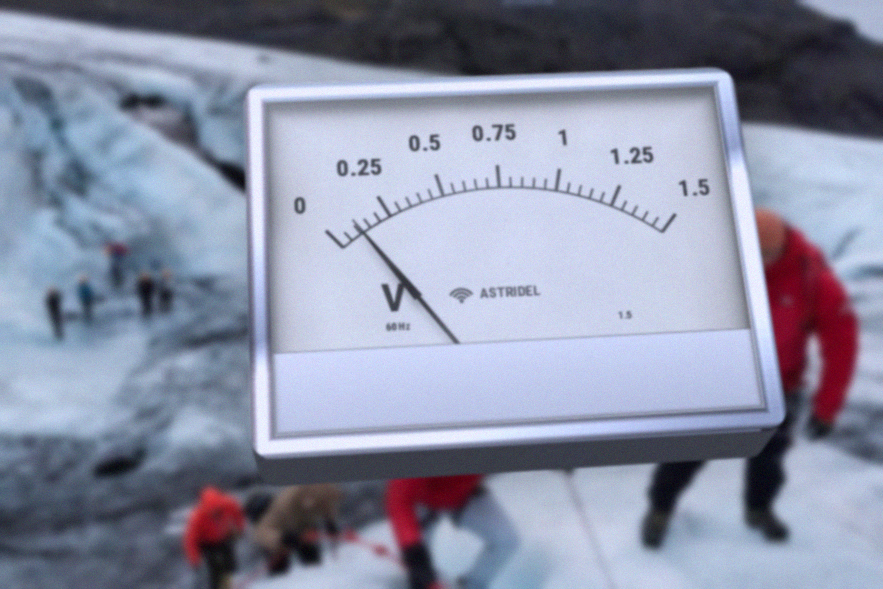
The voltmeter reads 0.1 V
